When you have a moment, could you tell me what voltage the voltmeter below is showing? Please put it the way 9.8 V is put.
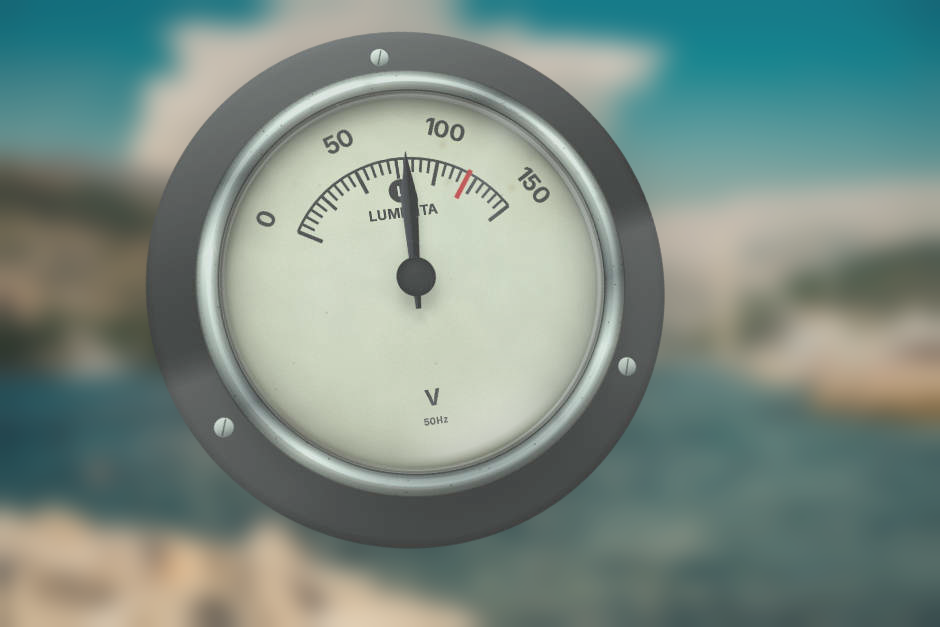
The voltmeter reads 80 V
